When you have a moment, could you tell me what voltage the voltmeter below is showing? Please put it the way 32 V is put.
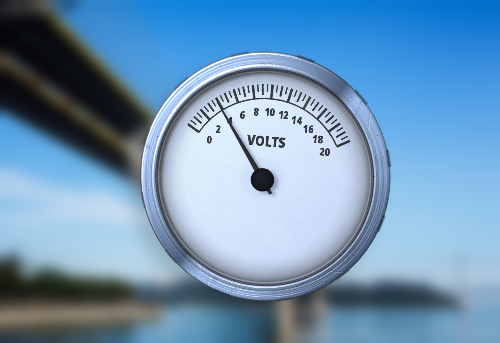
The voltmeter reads 4 V
